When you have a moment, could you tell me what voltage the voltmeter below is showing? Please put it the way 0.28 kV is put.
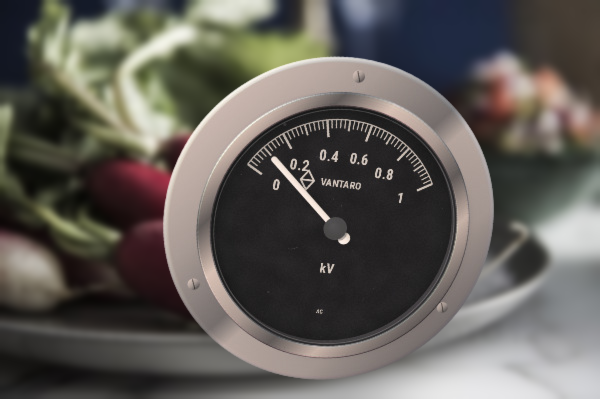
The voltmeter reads 0.1 kV
